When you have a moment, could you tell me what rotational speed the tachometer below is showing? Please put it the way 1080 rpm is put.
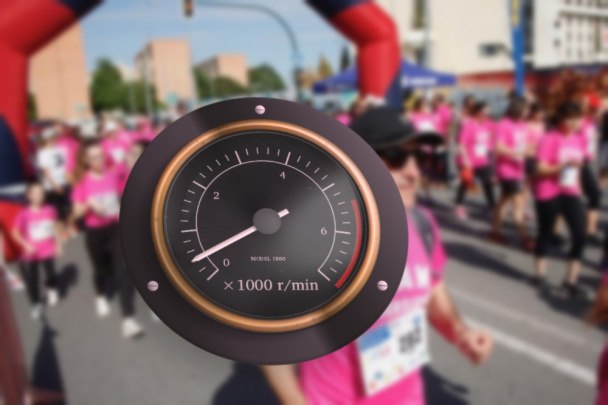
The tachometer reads 400 rpm
